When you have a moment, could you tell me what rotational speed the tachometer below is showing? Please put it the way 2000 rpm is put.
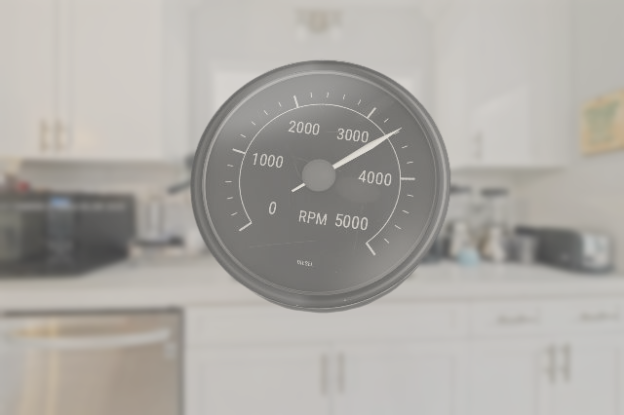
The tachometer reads 3400 rpm
